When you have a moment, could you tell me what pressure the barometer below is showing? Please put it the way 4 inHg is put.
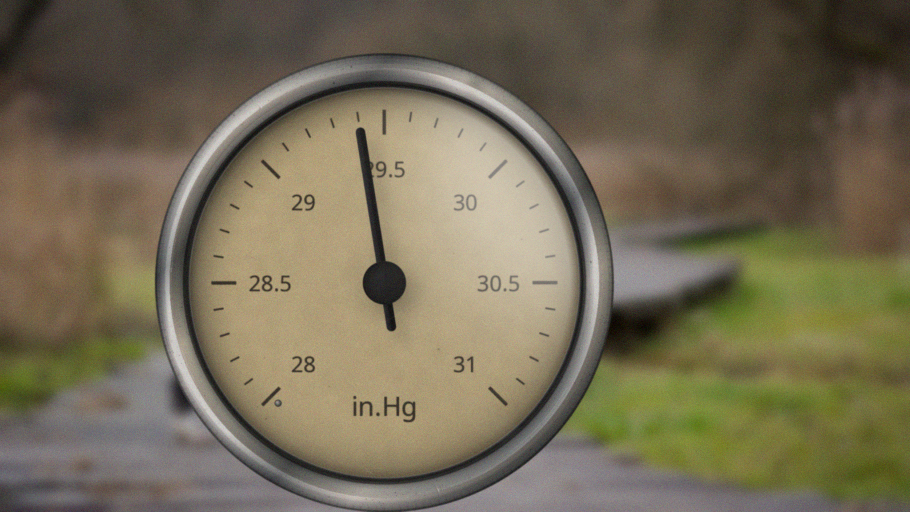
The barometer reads 29.4 inHg
